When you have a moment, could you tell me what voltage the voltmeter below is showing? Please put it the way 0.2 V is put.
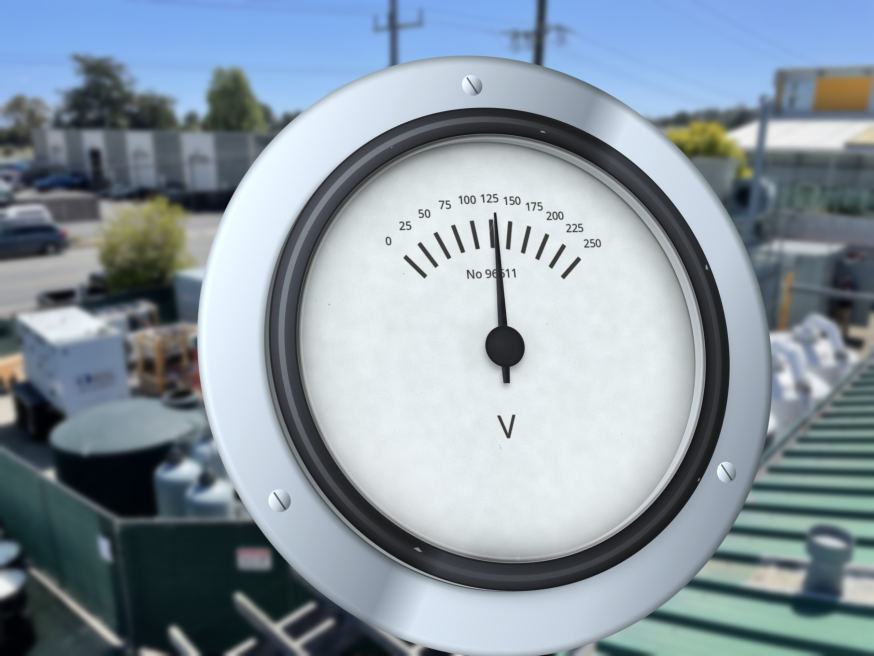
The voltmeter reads 125 V
